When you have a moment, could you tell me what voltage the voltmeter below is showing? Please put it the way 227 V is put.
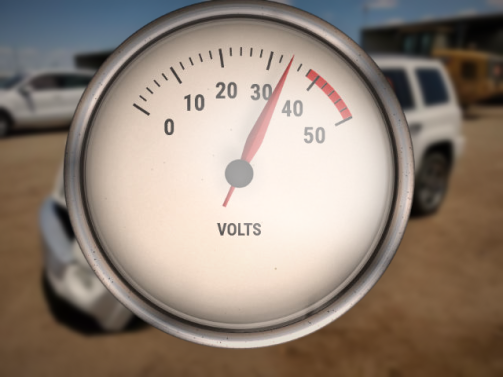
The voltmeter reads 34 V
